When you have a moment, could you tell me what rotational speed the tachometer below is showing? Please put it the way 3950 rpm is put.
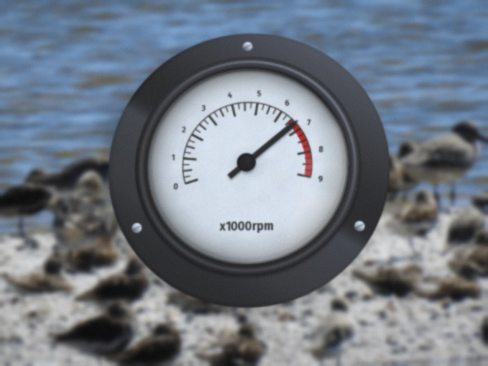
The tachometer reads 6750 rpm
